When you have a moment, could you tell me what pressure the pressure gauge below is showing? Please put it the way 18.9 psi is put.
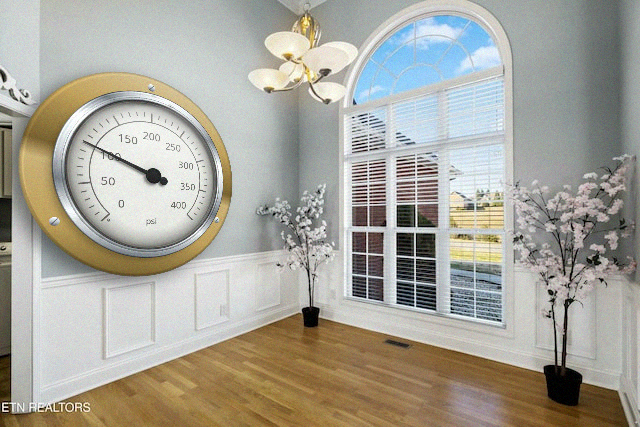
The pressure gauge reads 100 psi
